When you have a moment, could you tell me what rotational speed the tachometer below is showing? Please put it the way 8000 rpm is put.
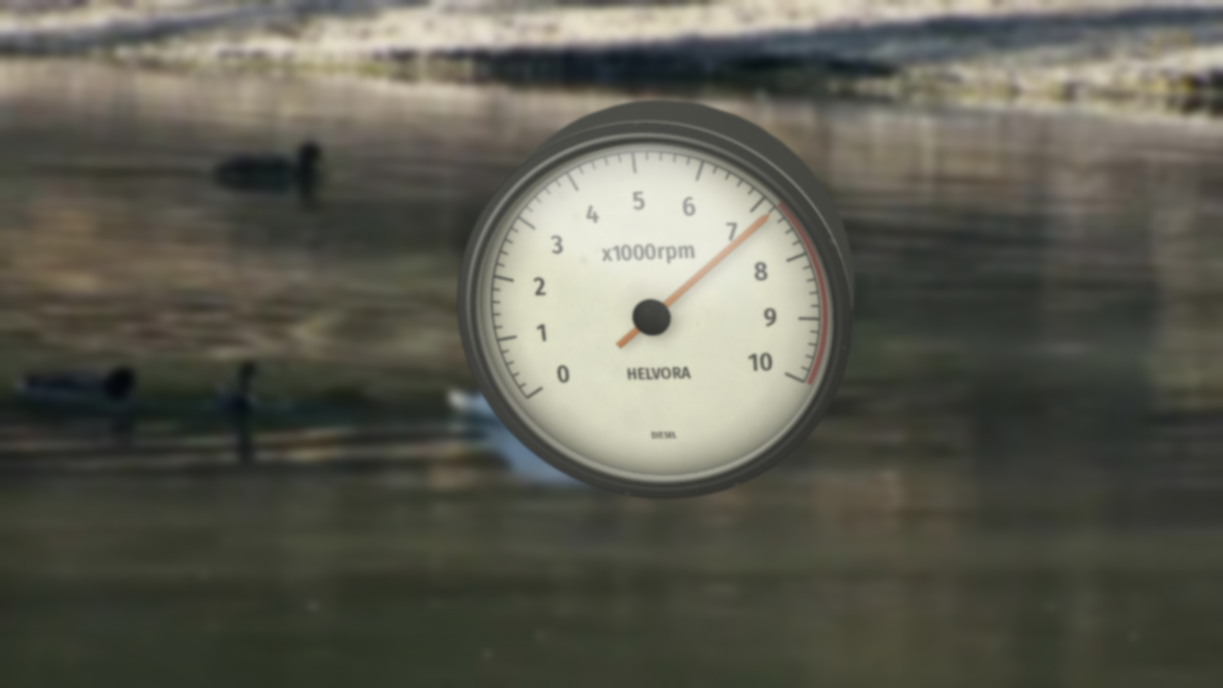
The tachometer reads 7200 rpm
